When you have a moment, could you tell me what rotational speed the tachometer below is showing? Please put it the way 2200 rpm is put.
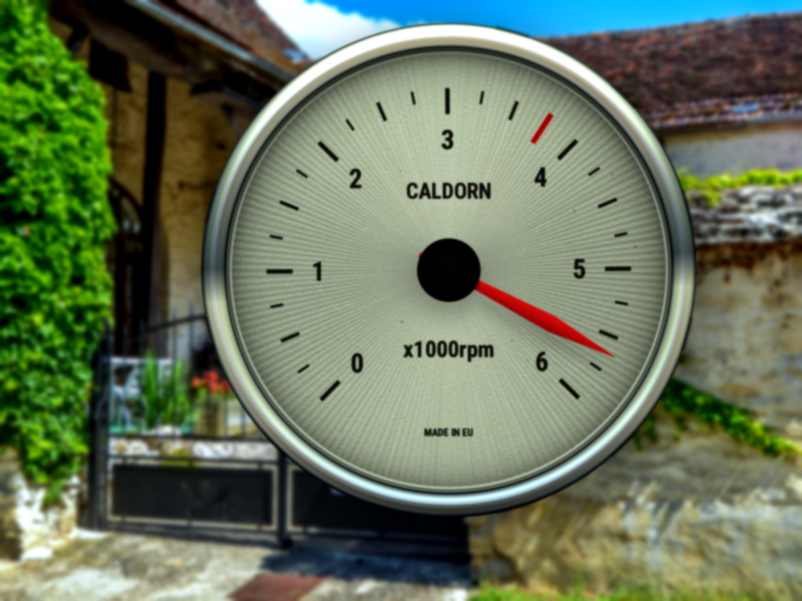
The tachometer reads 5625 rpm
